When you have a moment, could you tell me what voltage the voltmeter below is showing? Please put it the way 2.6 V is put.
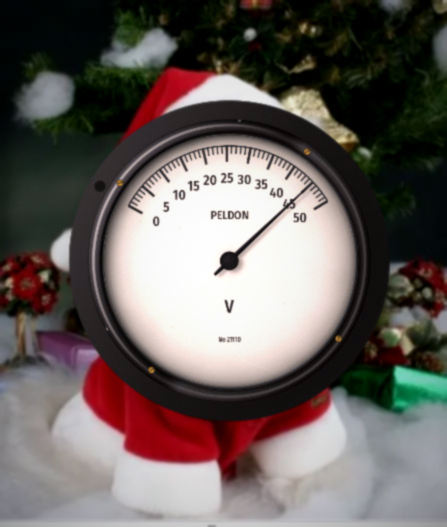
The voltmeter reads 45 V
